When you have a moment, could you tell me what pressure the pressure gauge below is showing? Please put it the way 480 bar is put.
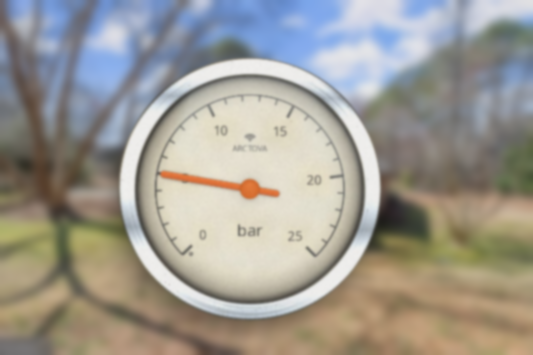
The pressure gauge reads 5 bar
